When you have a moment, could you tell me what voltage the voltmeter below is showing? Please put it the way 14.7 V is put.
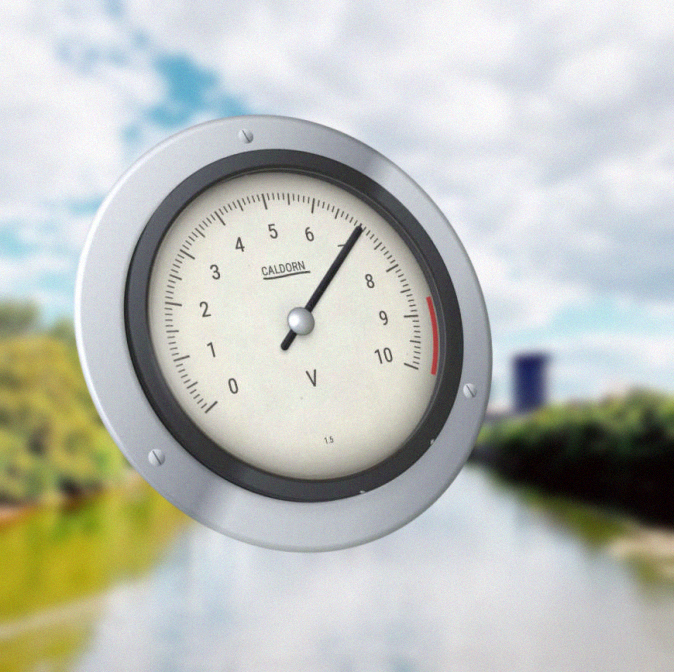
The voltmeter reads 7 V
